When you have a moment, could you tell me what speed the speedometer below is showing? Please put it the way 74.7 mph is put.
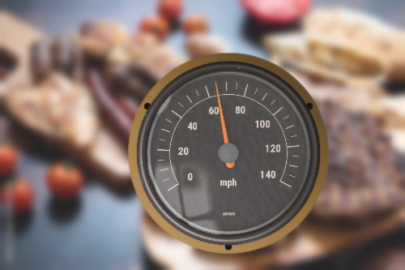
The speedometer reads 65 mph
